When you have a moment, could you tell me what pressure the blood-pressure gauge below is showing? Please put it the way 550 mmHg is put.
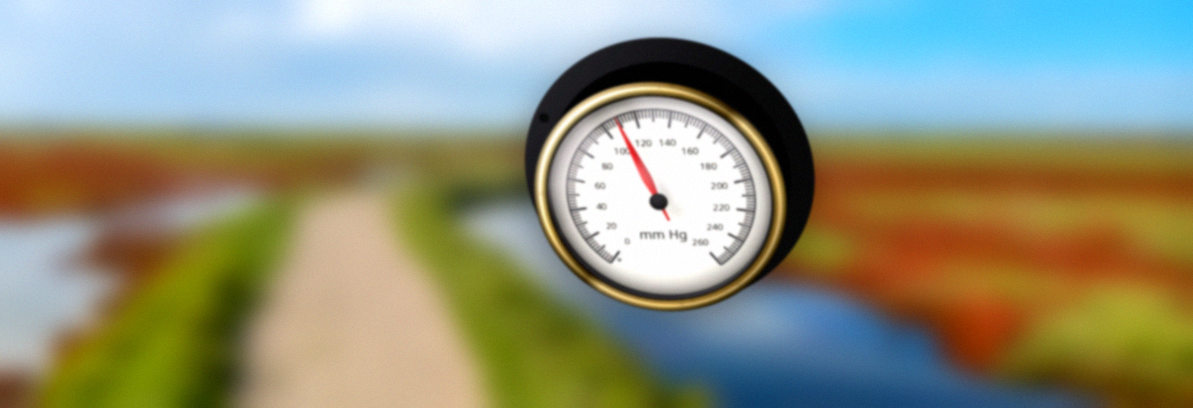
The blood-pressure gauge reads 110 mmHg
